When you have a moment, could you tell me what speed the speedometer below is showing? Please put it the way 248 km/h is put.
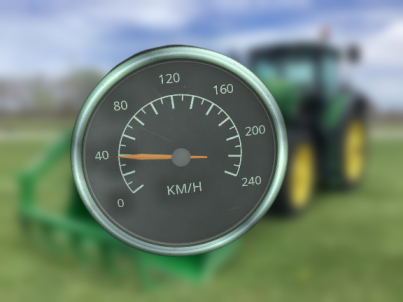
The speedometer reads 40 km/h
